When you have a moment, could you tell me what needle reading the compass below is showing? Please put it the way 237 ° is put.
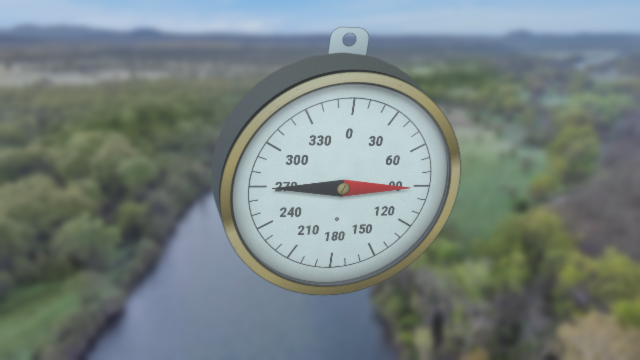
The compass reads 90 °
